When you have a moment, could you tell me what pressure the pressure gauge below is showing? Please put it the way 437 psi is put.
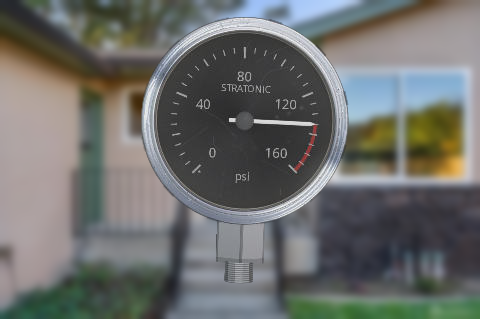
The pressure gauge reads 135 psi
